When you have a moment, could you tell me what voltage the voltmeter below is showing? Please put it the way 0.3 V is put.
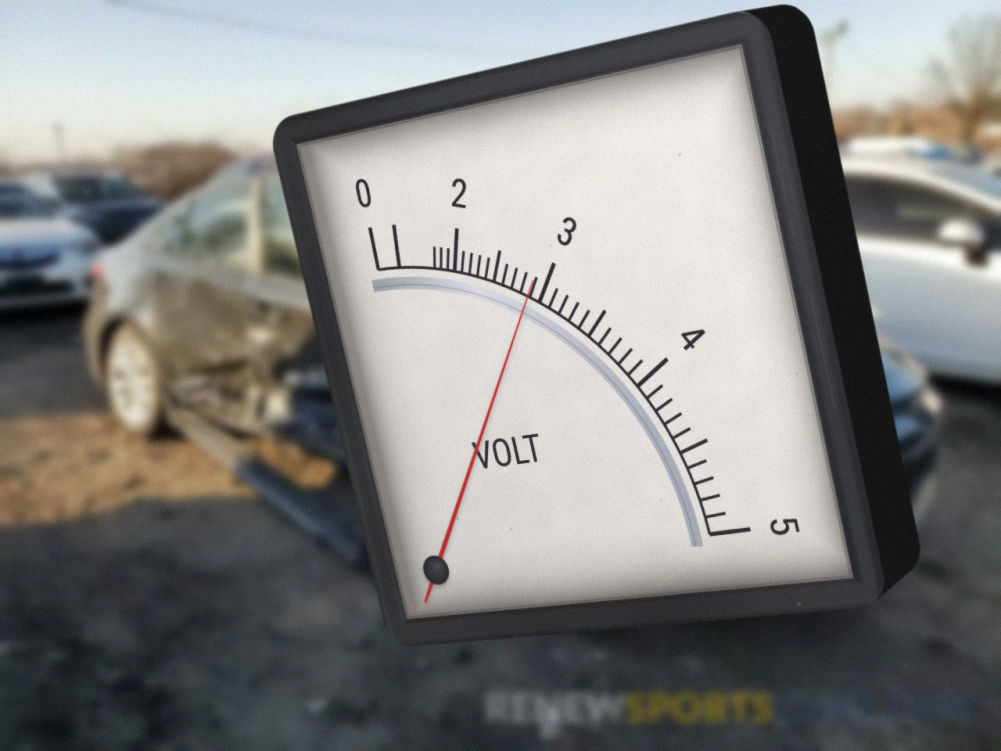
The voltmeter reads 2.9 V
